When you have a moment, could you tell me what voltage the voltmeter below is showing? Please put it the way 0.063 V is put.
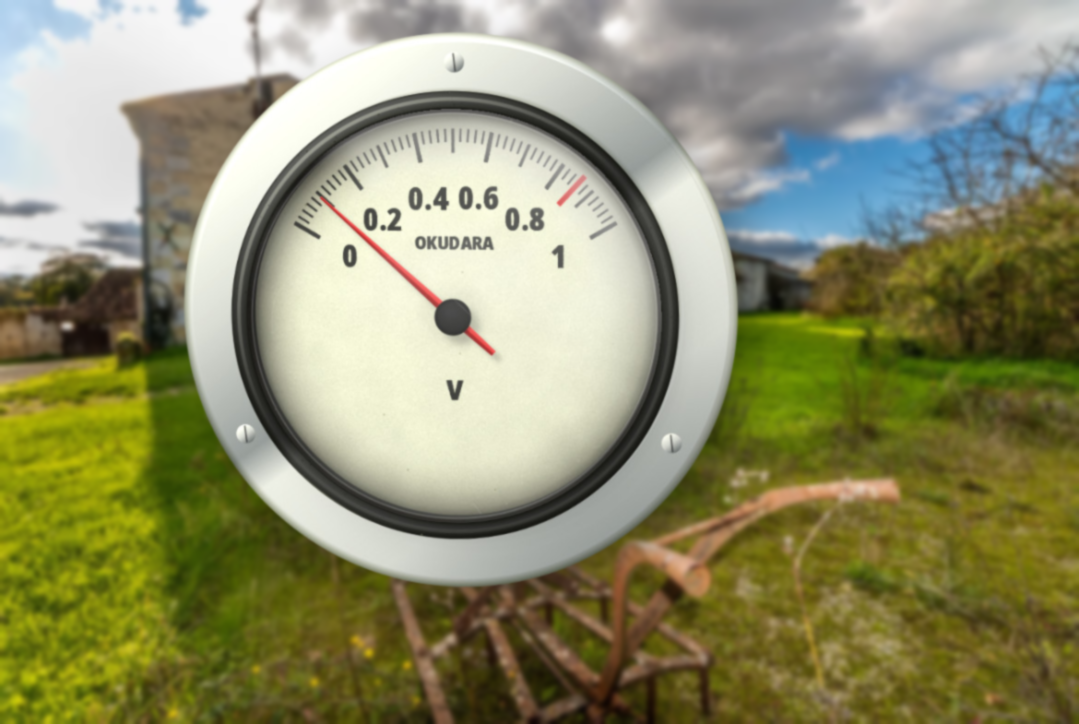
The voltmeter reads 0.1 V
